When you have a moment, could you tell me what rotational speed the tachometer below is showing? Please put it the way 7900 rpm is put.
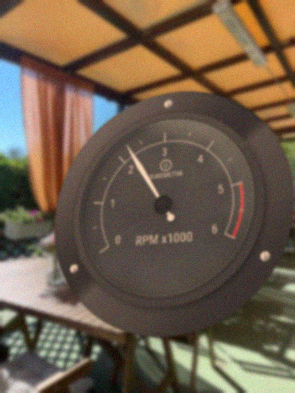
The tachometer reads 2250 rpm
